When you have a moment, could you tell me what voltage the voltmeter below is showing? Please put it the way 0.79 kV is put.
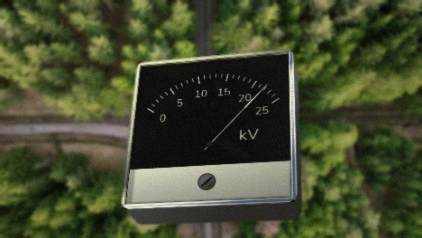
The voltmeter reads 22 kV
